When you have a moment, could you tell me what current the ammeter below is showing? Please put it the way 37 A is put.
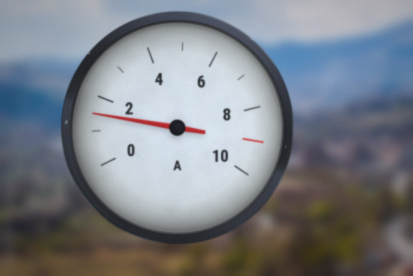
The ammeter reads 1.5 A
